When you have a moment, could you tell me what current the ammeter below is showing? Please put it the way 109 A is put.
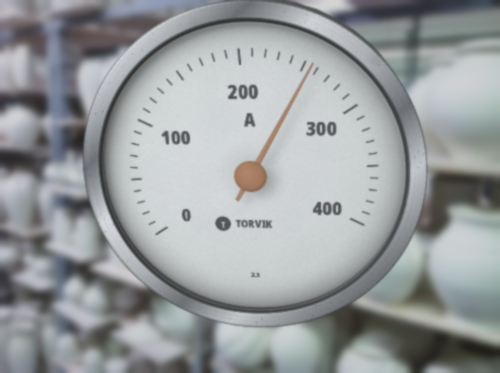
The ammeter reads 255 A
